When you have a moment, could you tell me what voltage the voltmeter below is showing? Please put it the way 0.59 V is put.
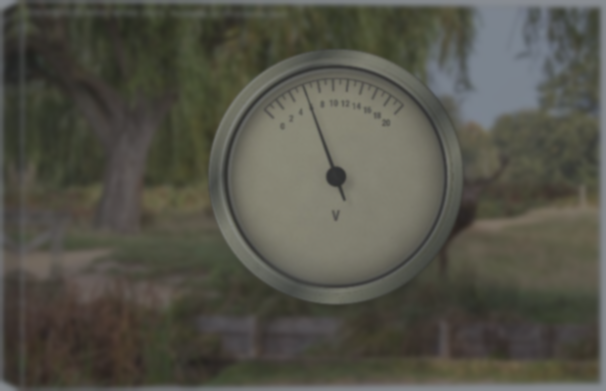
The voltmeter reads 6 V
